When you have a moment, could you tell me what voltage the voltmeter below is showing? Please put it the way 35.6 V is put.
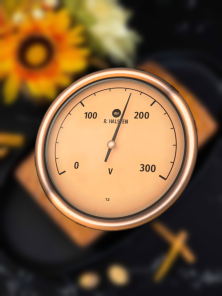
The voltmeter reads 170 V
